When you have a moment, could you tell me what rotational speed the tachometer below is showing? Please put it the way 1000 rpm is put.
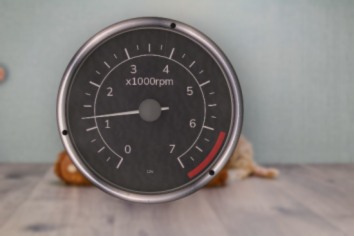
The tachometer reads 1250 rpm
